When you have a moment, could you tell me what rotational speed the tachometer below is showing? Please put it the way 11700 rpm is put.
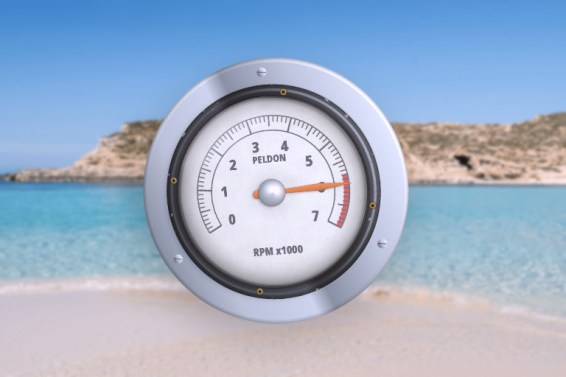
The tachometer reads 6000 rpm
